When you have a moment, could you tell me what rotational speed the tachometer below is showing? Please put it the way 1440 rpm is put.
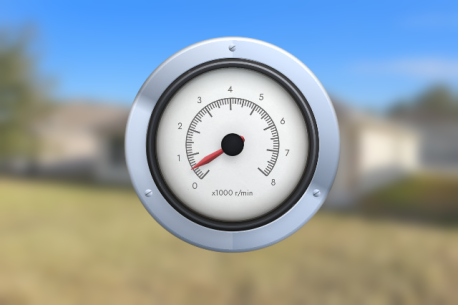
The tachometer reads 500 rpm
